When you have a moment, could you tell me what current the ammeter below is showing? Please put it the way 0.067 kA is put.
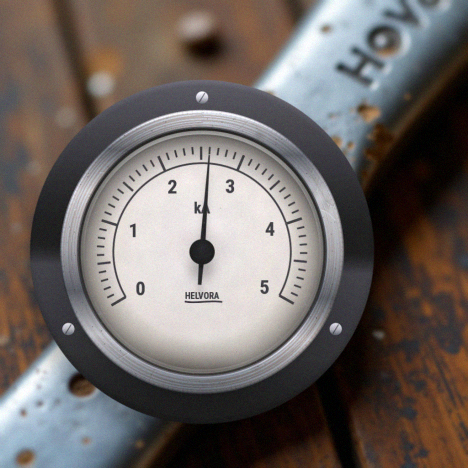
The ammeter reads 2.6 kA
